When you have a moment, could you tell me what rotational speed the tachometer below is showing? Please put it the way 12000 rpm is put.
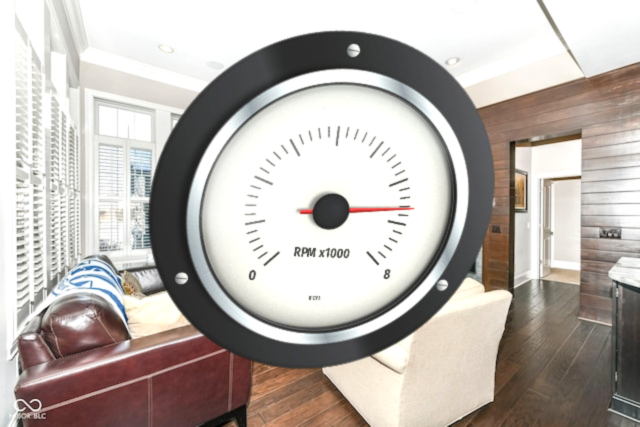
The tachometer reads 6600 rpm
